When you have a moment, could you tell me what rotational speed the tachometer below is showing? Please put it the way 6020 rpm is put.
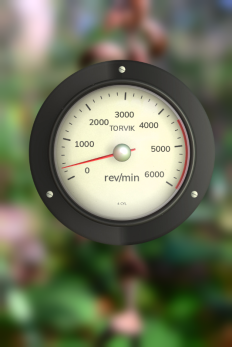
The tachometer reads 300 rpm
